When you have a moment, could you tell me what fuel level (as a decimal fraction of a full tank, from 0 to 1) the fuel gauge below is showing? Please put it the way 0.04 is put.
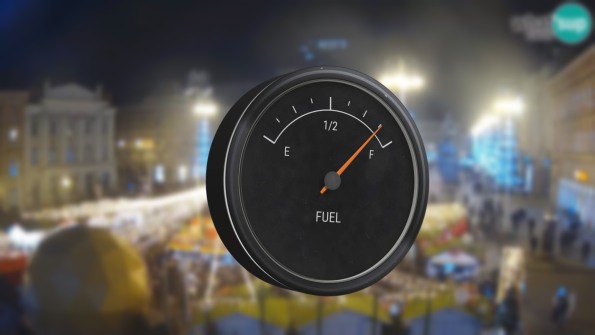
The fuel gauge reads 0.875
